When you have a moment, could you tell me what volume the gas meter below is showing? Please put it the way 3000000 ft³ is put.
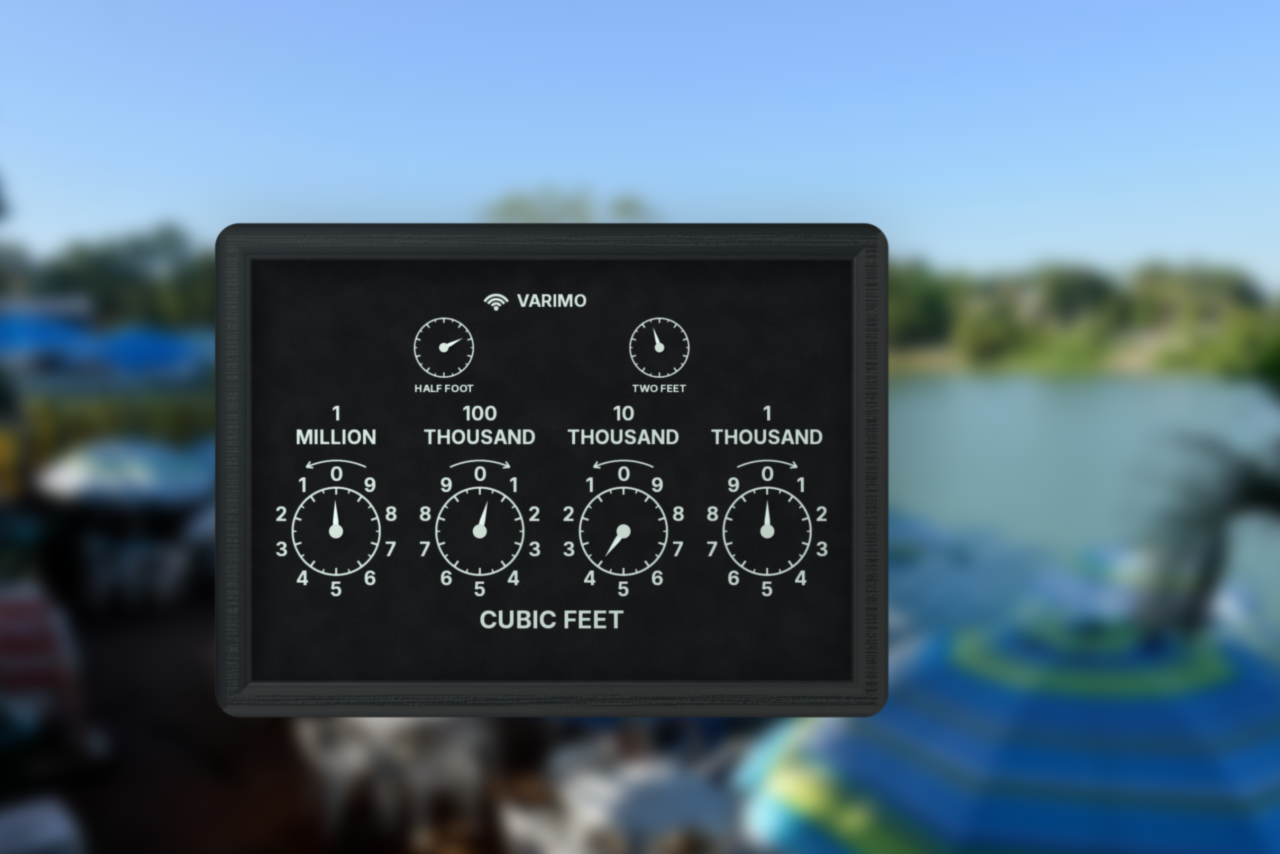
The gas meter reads 4000 ft³
